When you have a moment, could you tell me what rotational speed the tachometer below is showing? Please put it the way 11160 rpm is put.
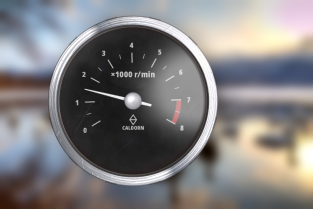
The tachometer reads 1500 rpm
